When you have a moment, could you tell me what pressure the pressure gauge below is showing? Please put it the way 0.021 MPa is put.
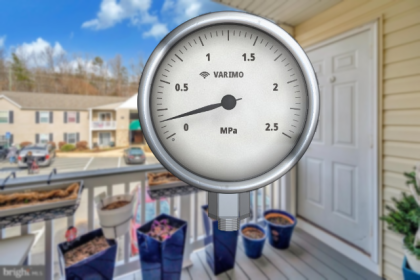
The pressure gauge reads 0.15 MPa
